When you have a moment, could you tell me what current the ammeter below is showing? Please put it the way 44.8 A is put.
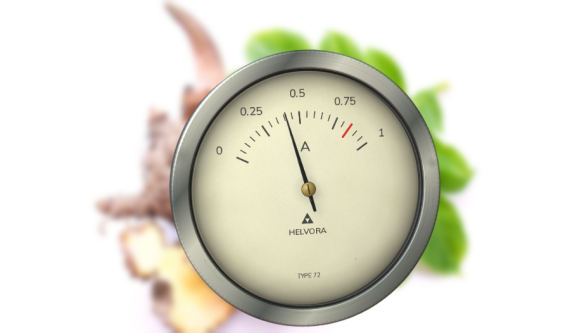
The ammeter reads 0.4 A
